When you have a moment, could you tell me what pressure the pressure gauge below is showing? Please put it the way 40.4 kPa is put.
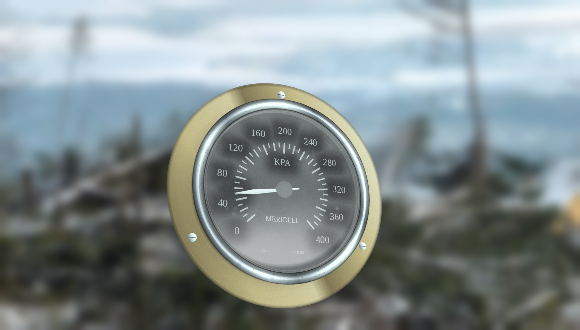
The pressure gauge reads 50 kPa
